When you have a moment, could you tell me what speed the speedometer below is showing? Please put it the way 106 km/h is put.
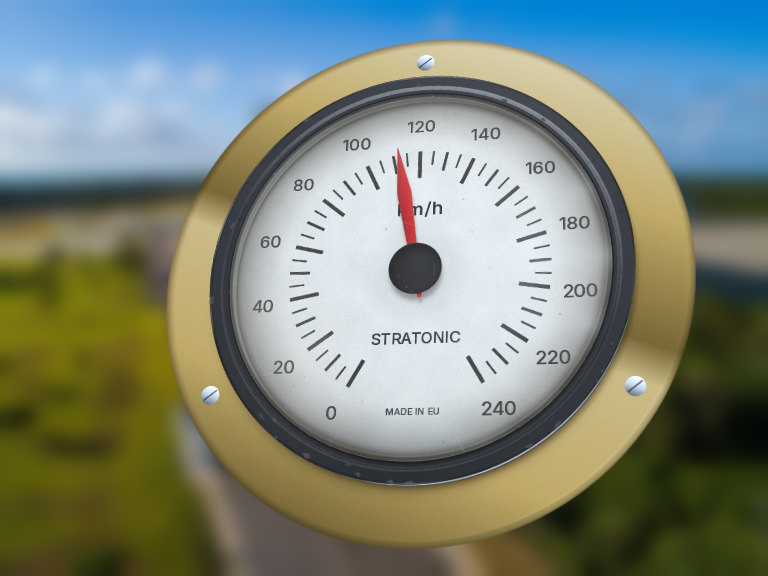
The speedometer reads 112.5 km/h
